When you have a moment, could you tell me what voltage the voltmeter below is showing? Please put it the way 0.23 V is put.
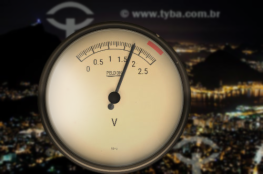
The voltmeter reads 1.75 V
